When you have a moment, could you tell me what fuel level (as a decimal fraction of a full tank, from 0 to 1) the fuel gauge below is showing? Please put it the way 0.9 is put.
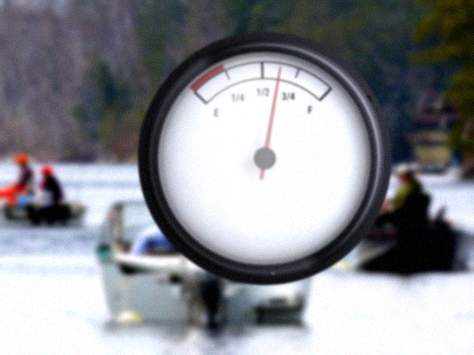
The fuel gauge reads 0.625
